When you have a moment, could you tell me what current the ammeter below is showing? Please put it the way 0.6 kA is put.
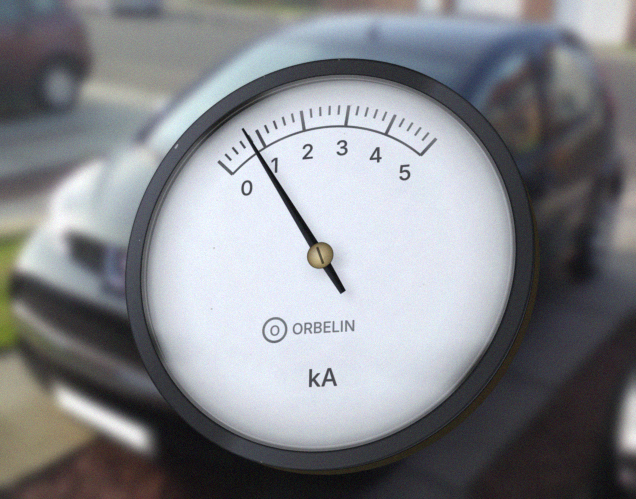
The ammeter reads 0.8 kA
